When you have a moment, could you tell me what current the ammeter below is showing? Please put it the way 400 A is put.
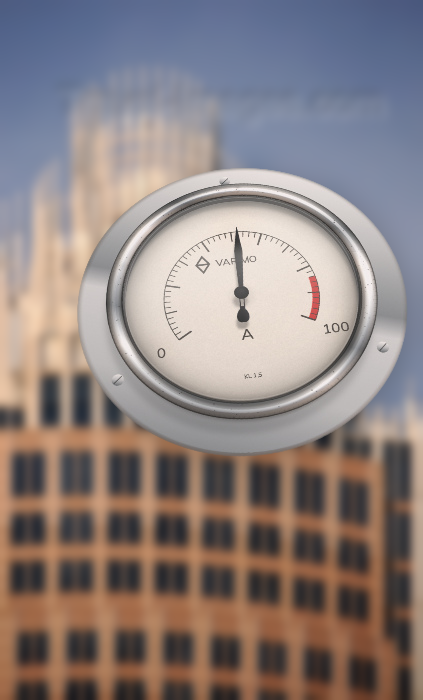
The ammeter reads 52 A
